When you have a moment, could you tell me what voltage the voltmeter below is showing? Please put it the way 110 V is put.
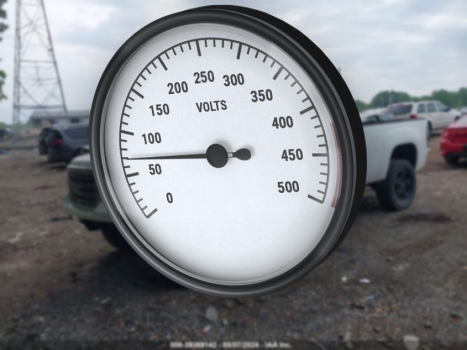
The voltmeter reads 70 V
